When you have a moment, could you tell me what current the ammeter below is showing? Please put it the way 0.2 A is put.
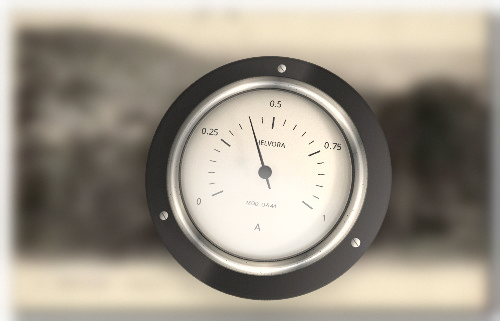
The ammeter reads 0.4 A
